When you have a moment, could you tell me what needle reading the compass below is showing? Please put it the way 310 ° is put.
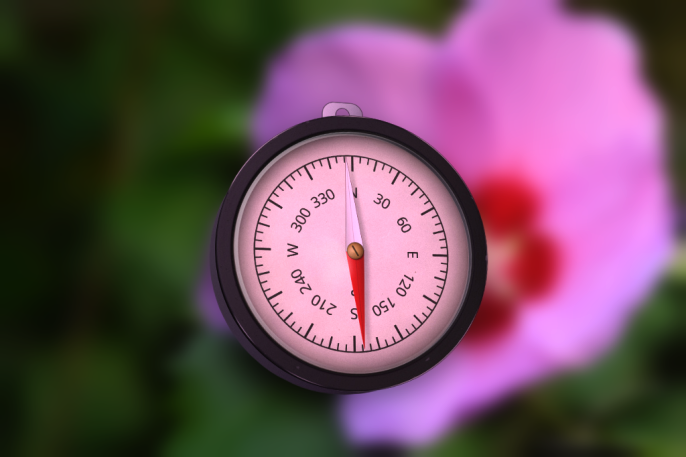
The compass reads 175 °
